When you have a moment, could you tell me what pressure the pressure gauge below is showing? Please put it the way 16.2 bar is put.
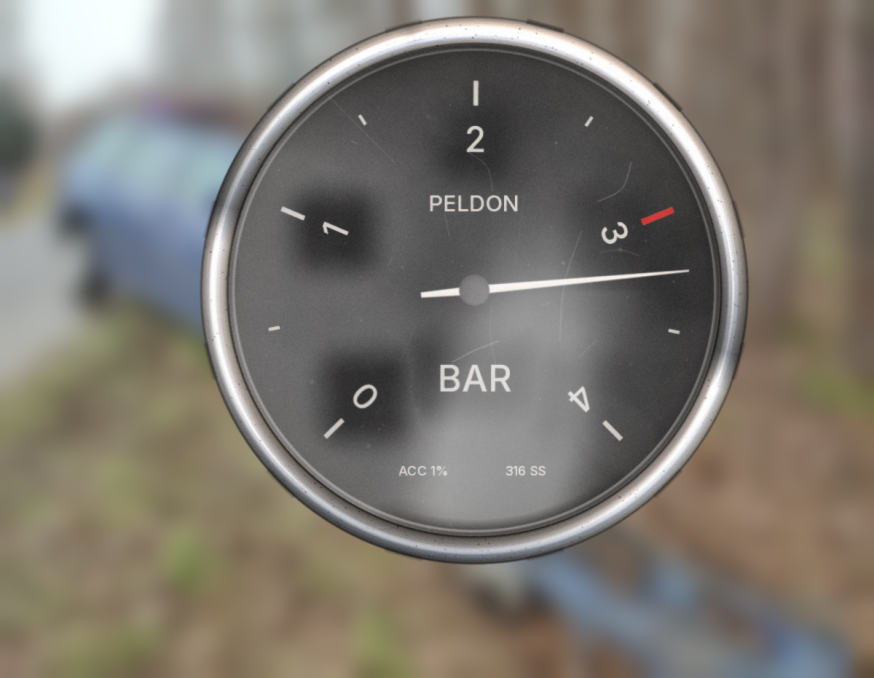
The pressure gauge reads 3.25 bar
